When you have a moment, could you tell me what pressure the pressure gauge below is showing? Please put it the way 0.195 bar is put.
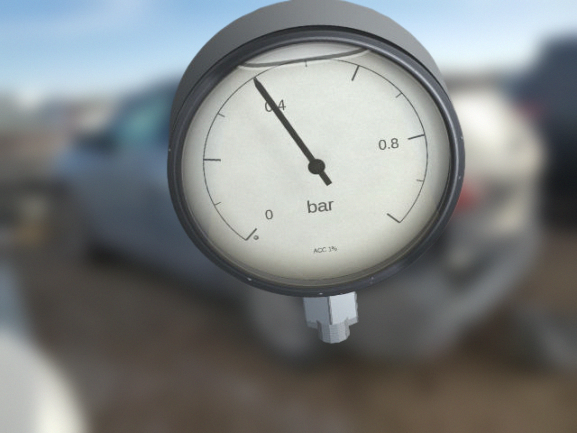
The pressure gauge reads 0.4 bar
